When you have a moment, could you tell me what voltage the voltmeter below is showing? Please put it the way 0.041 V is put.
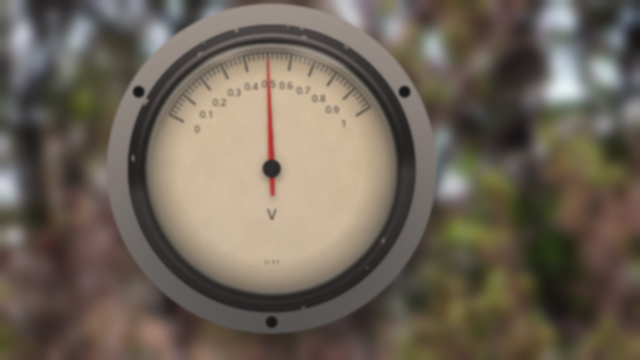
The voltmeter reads 0.5 V
